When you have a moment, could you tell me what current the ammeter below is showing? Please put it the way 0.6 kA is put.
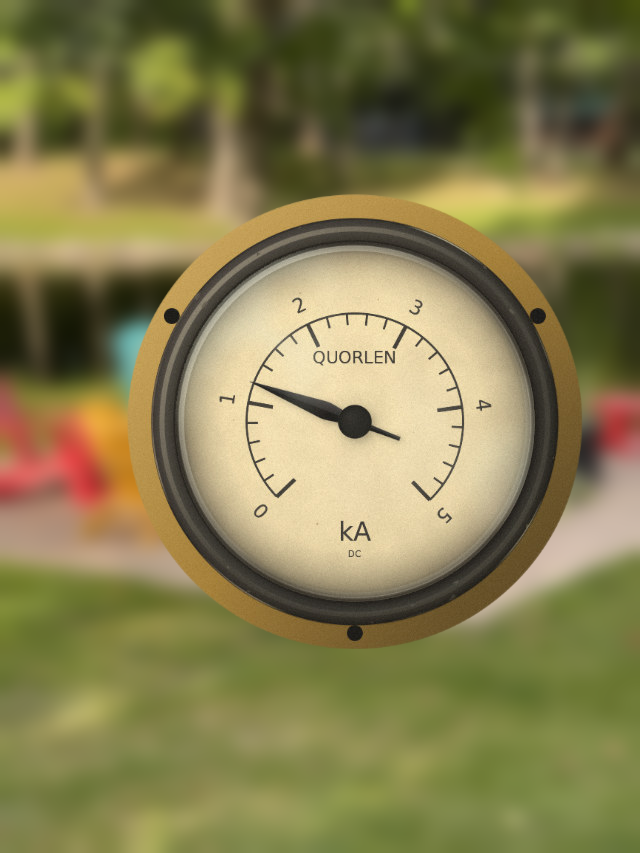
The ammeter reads 1.2 kA
